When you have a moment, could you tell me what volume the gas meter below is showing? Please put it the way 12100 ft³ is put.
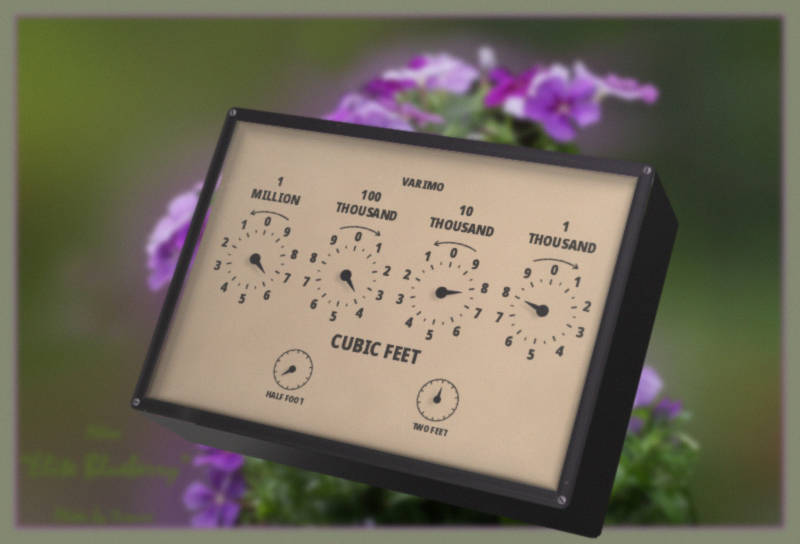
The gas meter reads 637800 ft³
